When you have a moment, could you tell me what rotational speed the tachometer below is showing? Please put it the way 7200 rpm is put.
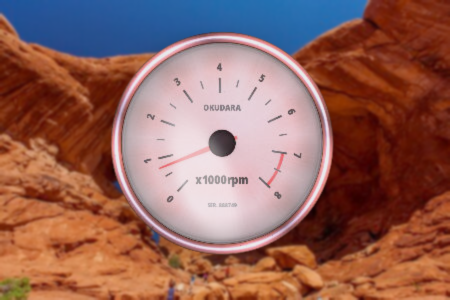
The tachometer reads 750 rpm
